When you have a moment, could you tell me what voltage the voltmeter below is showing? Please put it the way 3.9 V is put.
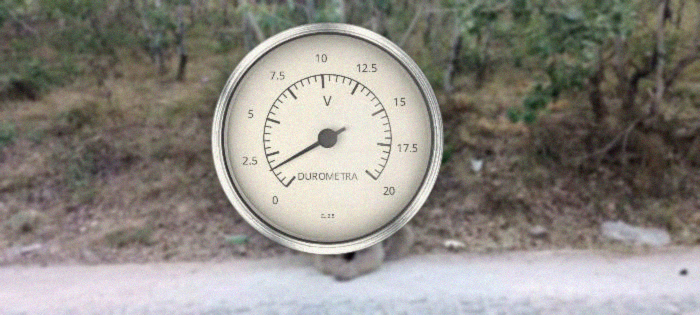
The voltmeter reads 1.5 V
